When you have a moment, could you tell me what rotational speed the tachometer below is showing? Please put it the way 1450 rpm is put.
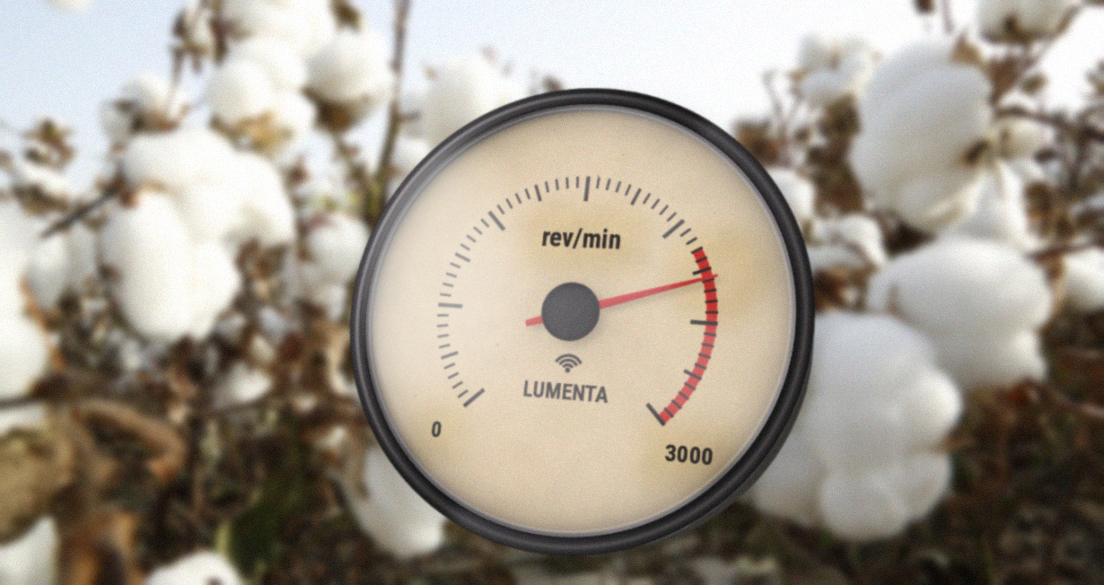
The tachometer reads 2300 rpm
